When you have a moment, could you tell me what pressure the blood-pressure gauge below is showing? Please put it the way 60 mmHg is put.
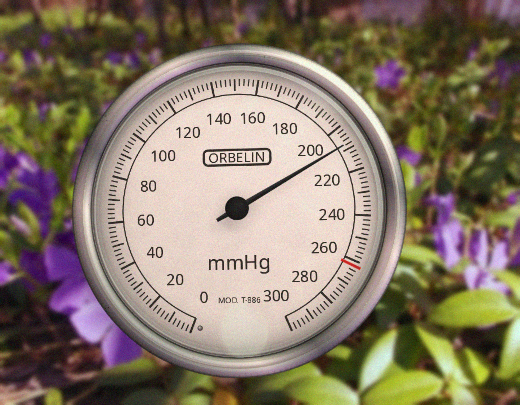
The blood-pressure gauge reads 208 mmHg
